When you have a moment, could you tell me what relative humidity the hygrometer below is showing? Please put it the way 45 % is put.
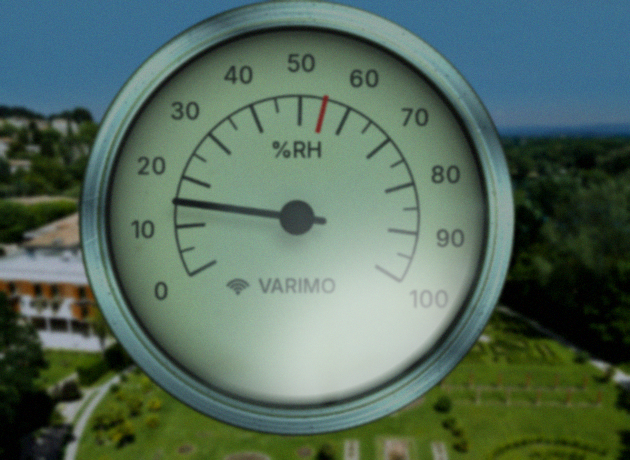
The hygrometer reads 15 %
